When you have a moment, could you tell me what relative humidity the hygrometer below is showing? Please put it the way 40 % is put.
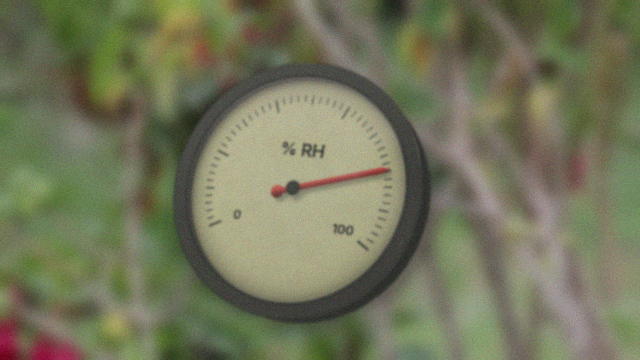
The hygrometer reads 80 %
